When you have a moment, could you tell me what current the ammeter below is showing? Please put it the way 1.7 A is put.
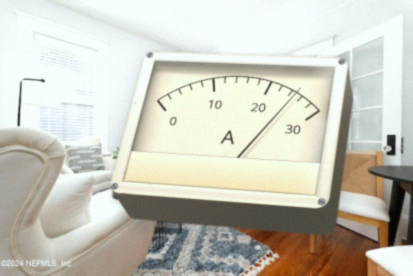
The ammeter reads 25 A
